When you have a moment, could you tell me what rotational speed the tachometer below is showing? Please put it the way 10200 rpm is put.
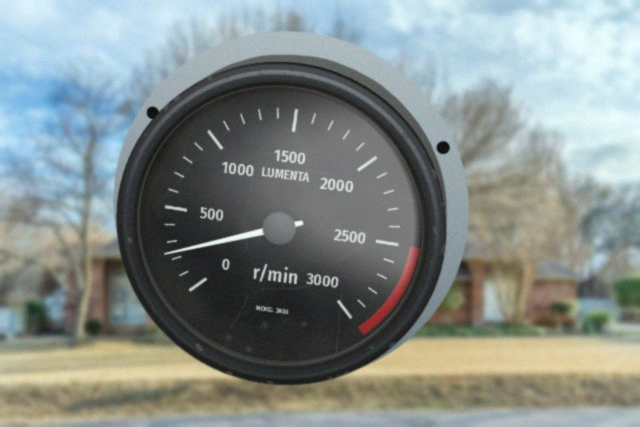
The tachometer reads 250 rpm
